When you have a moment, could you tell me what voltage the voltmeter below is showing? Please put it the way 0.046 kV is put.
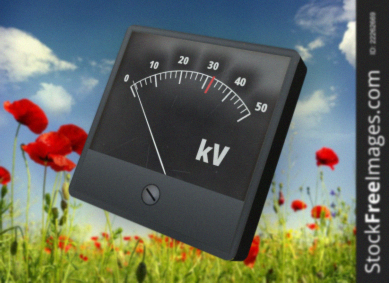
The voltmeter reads 2 kV
